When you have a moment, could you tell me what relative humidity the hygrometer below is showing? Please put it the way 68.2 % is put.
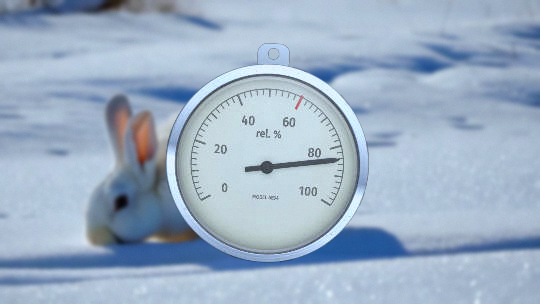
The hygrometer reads 84 %
